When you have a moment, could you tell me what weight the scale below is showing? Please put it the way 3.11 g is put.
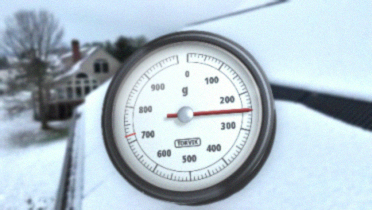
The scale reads 250 g
